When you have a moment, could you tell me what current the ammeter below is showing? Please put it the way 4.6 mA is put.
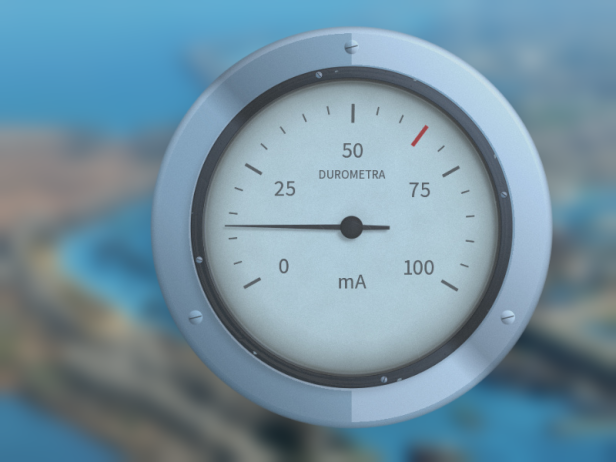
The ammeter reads 12.5 mA
